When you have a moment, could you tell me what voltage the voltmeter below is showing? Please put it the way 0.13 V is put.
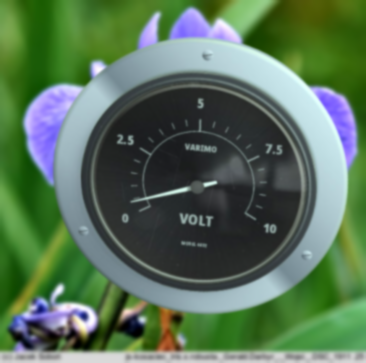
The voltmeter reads 0.5 V
